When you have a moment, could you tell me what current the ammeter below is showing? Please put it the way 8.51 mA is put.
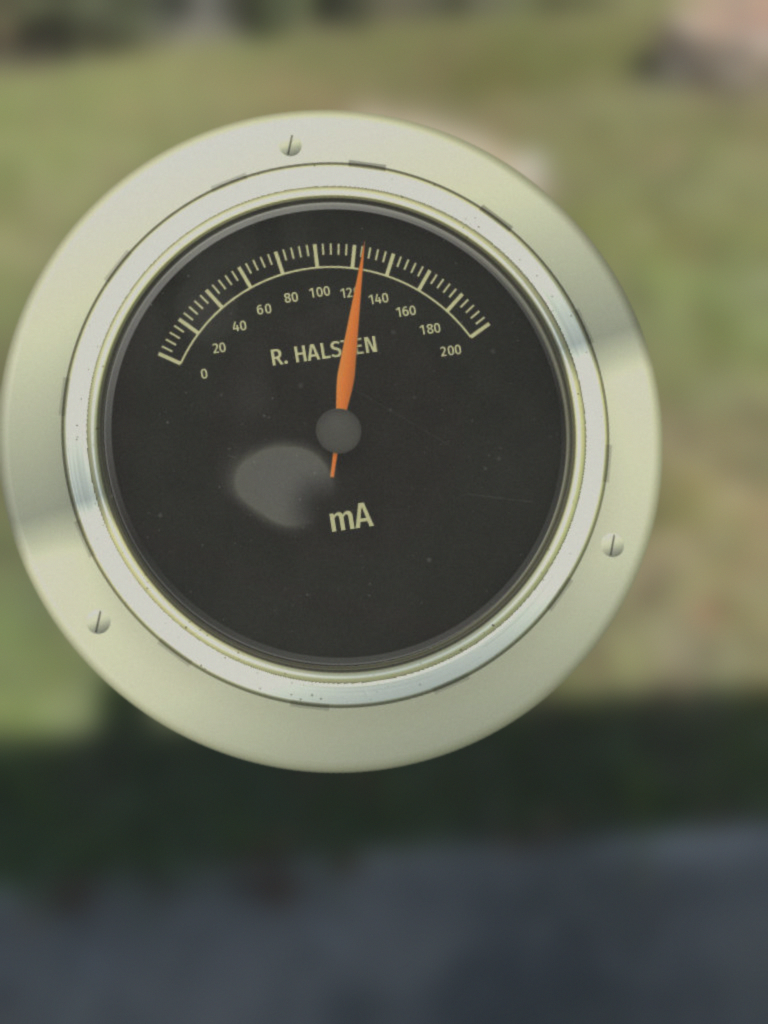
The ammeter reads 124 mA
